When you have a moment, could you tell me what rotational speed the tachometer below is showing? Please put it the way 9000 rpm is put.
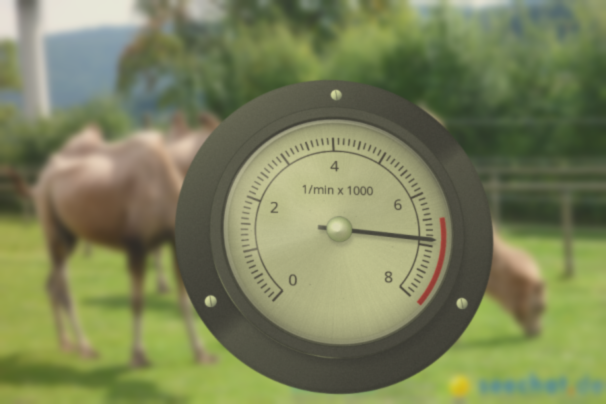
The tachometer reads 6900 rpm
